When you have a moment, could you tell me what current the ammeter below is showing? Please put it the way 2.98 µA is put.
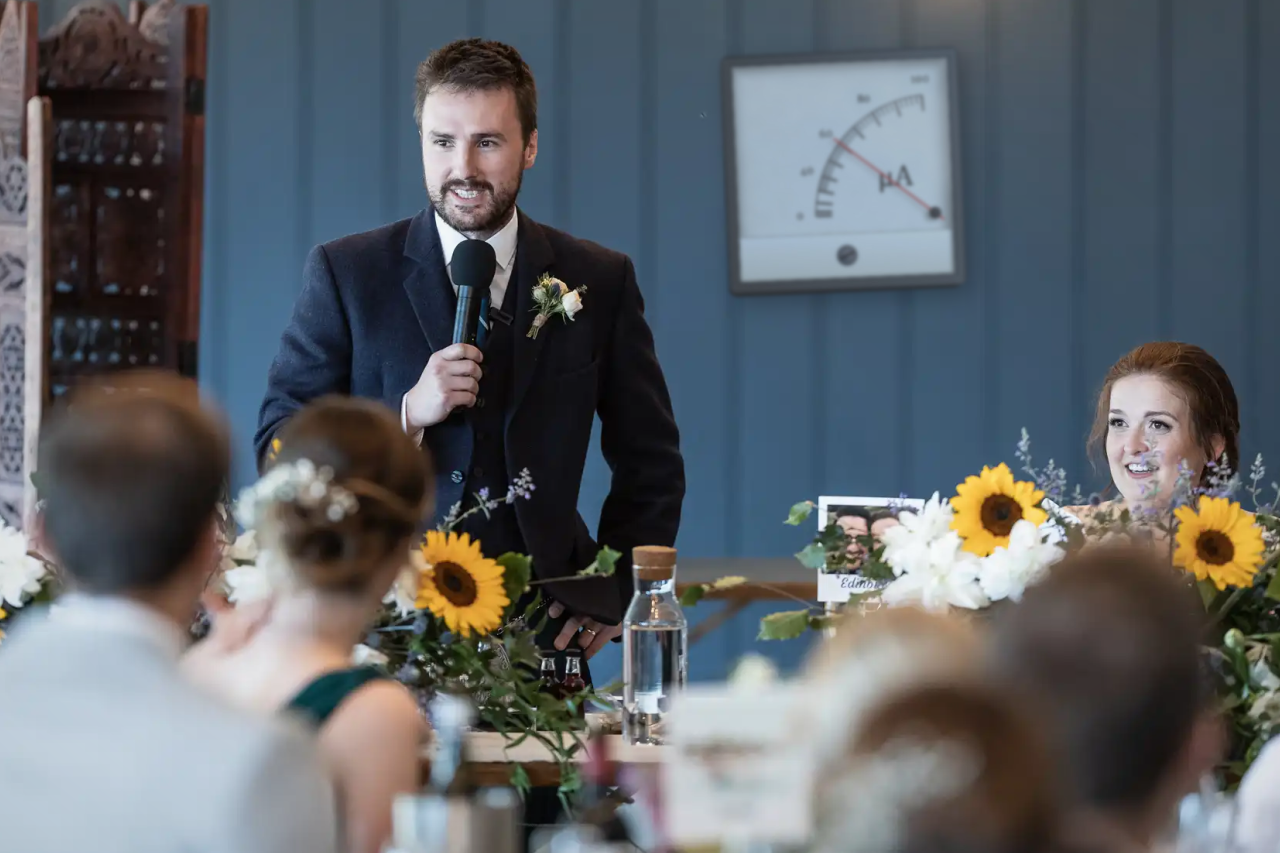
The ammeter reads 60 µA
